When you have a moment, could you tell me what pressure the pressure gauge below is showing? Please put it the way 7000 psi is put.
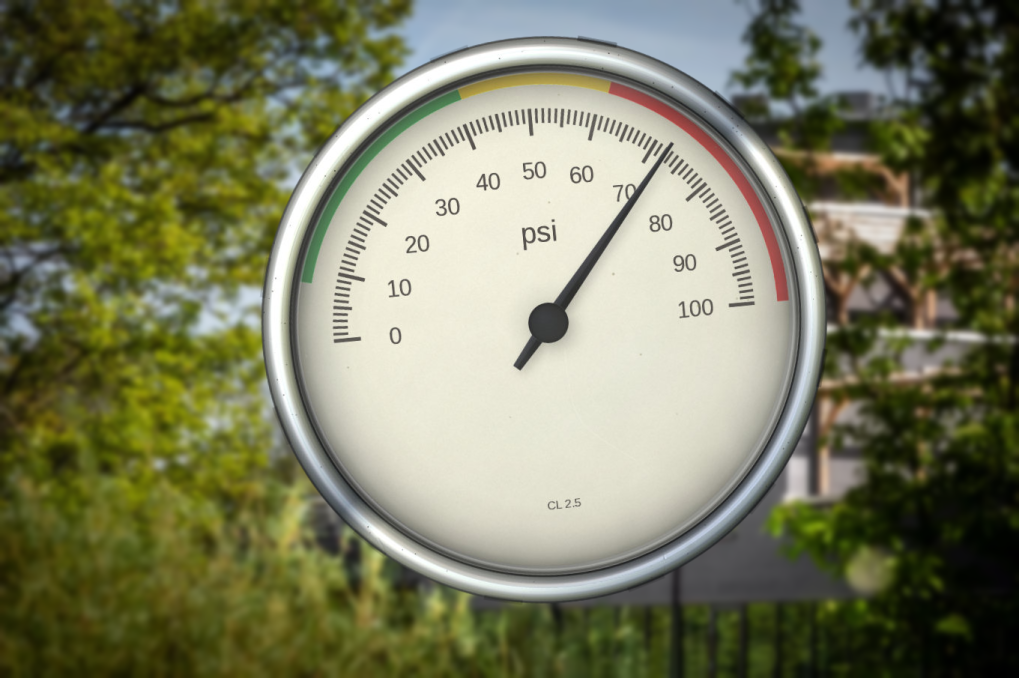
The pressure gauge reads 72 psi
